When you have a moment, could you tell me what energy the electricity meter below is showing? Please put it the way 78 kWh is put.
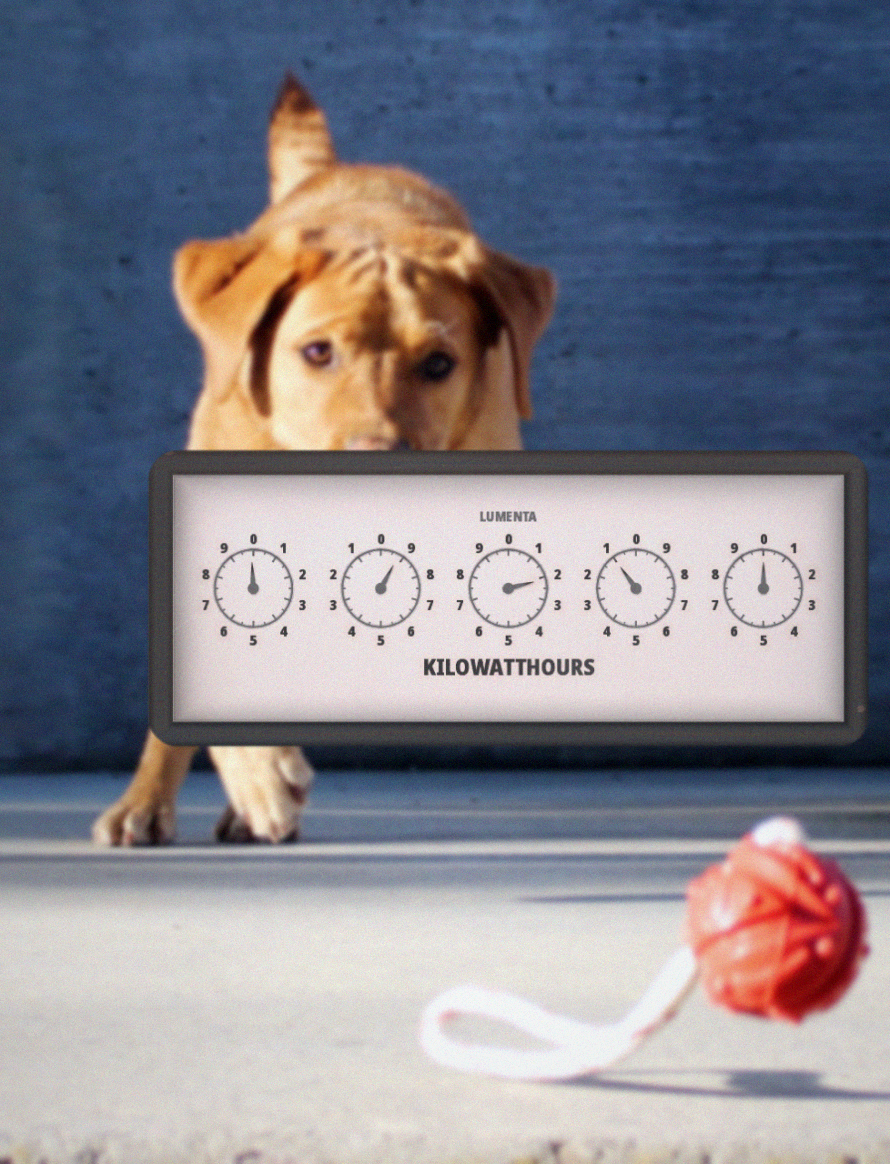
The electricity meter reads 99210 kWh
